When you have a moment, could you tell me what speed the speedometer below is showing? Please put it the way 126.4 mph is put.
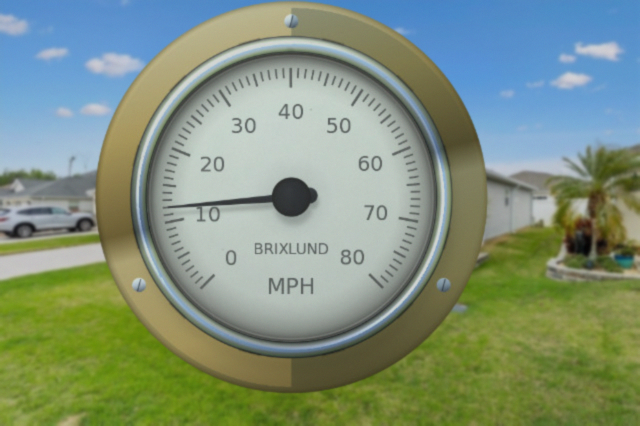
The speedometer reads 12 mph
